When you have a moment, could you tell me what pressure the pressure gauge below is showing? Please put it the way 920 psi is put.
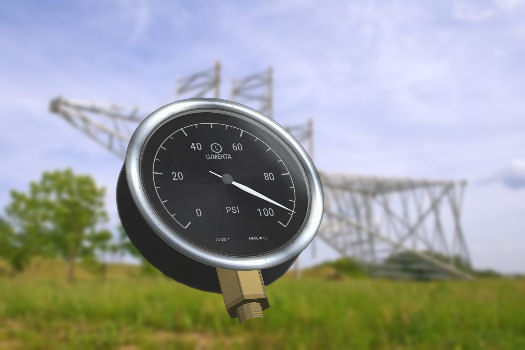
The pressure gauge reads 95 psi
